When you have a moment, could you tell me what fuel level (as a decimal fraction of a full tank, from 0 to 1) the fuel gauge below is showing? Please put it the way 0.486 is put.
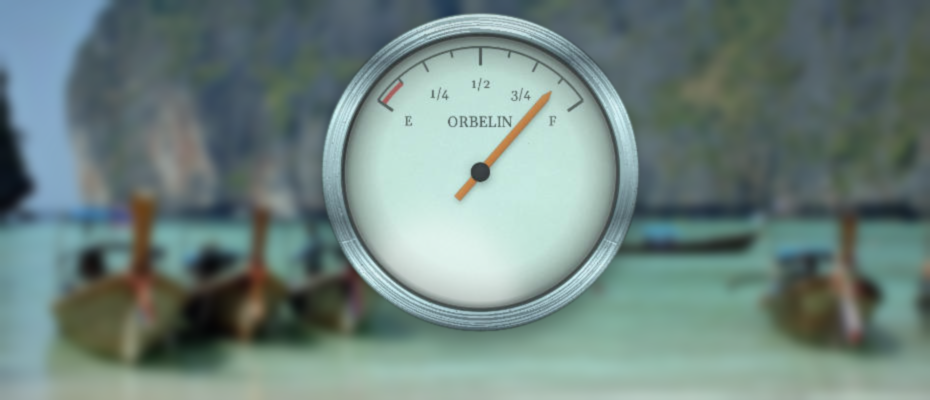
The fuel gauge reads 0.875
